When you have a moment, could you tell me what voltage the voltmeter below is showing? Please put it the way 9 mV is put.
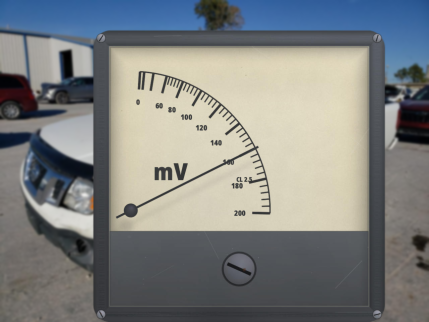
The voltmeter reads 160 mV
